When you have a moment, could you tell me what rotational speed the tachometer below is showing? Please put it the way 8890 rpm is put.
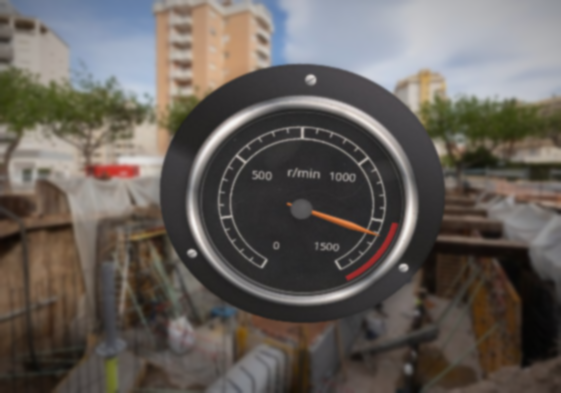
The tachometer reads 1300 rpm
